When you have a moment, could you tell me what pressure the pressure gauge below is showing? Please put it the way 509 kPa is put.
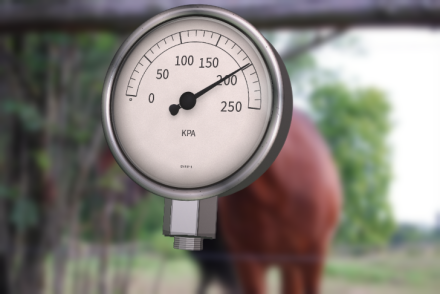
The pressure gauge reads 200 kPa
